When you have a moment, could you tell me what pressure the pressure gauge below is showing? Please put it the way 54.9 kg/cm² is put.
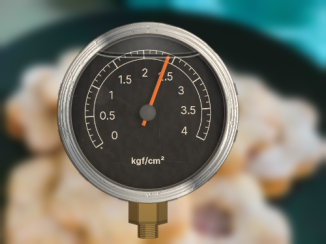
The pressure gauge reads 2.4 kg/cm²
